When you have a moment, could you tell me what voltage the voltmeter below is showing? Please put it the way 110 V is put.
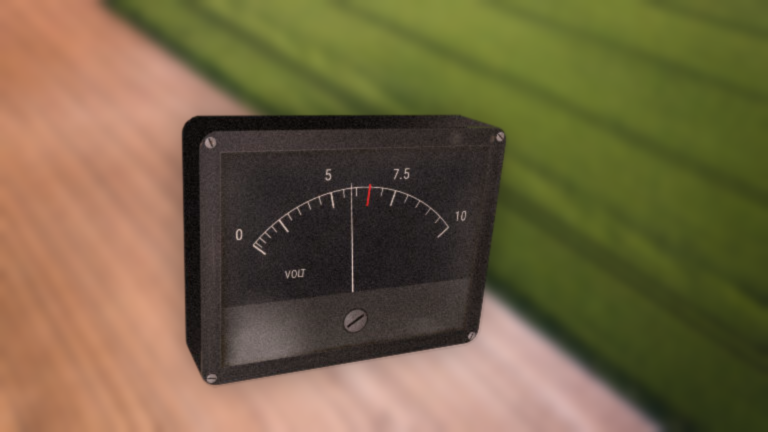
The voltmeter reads 5.75 V
